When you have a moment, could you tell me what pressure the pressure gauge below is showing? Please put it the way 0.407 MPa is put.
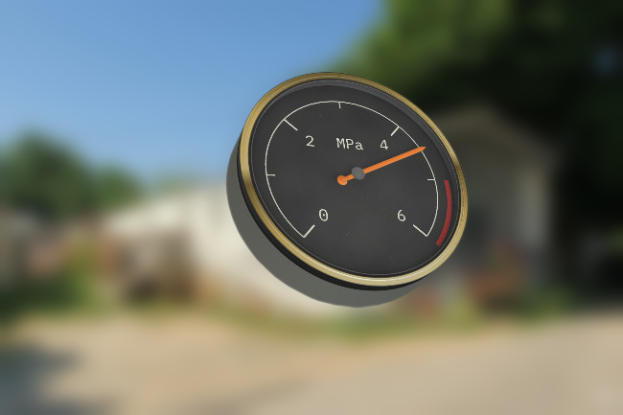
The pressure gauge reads 4.5 MPa
